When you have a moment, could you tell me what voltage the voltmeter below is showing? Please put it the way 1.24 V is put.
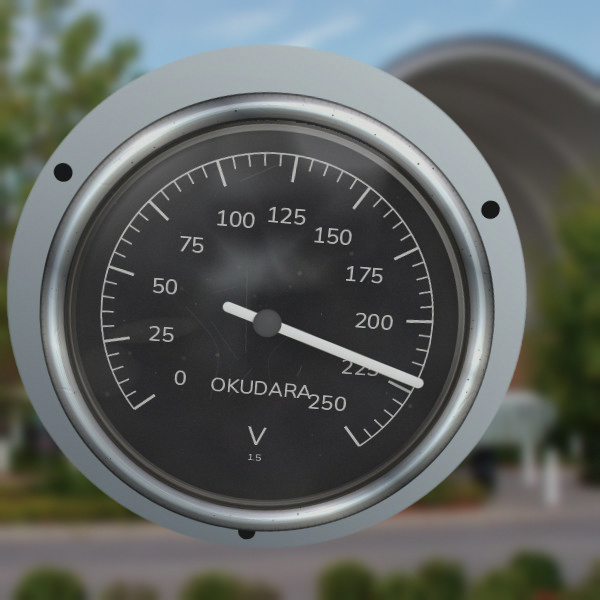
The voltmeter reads 220 V
